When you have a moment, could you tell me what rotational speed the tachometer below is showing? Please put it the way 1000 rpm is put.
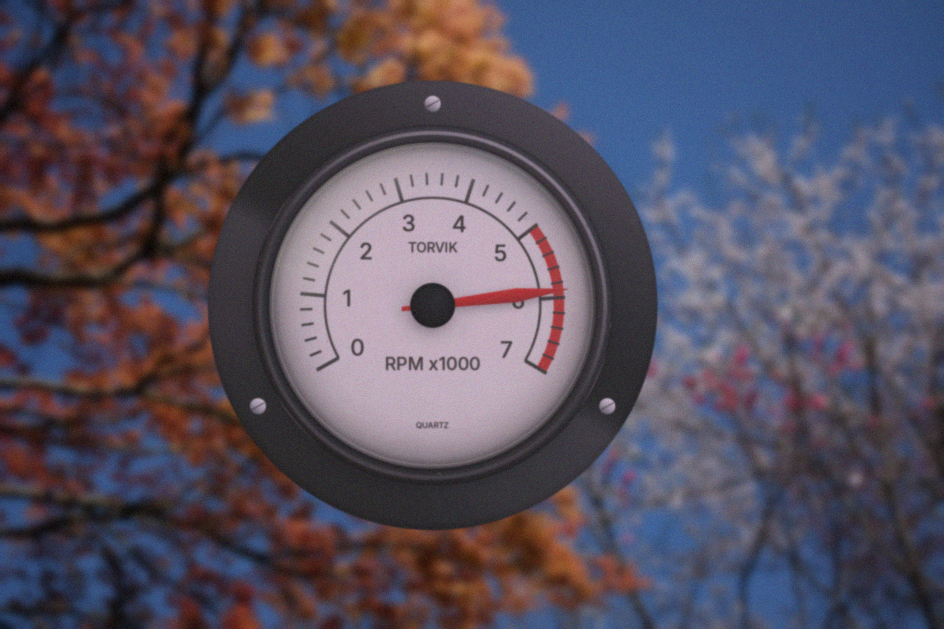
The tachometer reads 5900 rpm
